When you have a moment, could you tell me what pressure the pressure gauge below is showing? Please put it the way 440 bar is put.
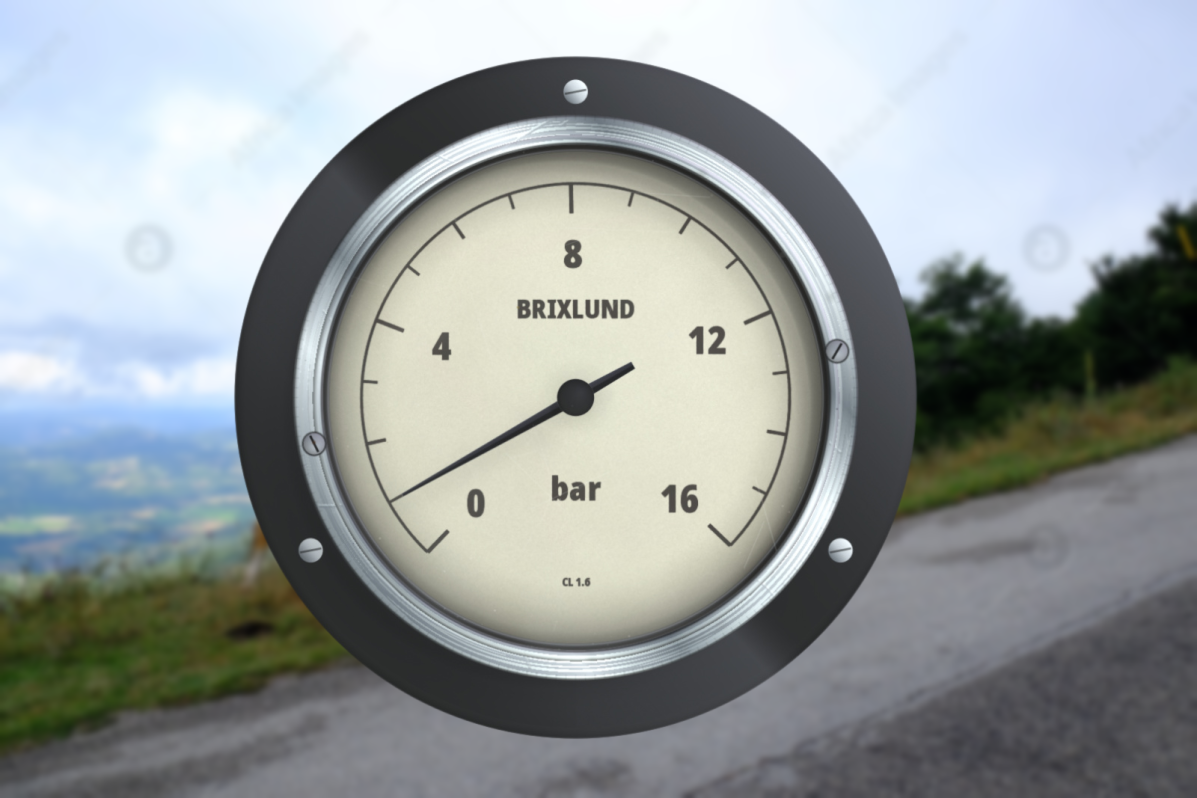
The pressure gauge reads 1 bar
